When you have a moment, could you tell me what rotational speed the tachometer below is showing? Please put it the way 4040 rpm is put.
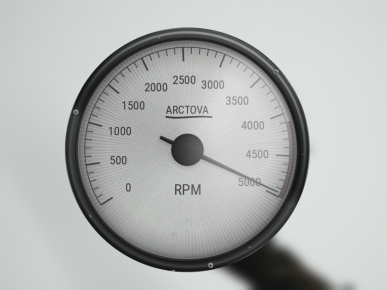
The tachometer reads 4950 rpm
